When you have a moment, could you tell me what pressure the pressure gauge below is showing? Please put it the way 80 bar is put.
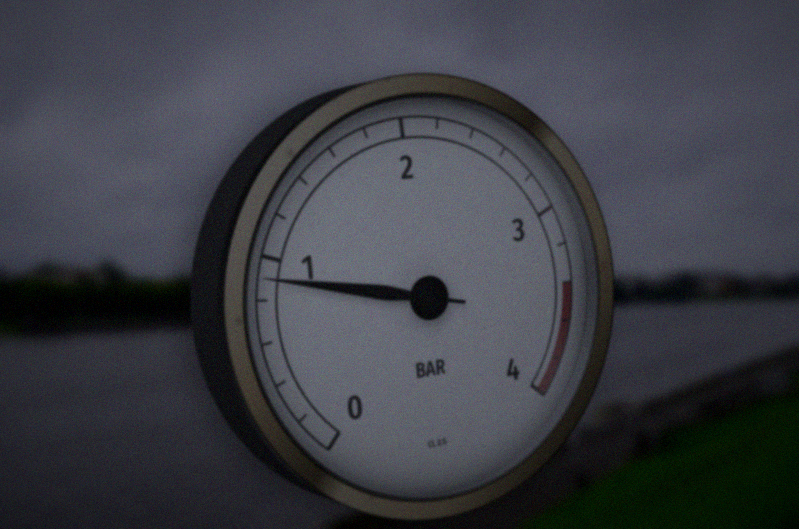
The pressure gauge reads 0.9 bar
